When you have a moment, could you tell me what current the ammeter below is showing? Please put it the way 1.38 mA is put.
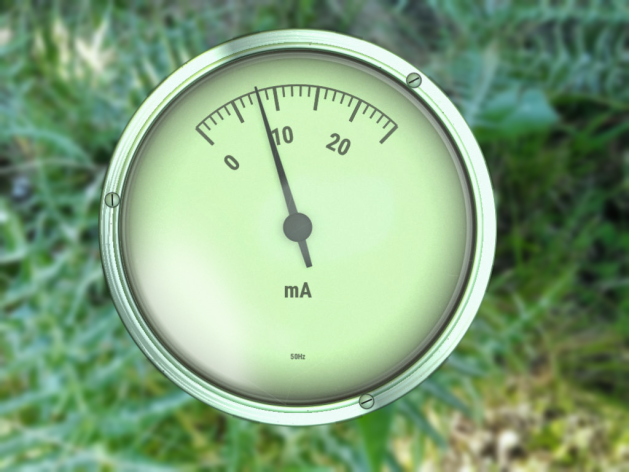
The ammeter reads 8 mA
